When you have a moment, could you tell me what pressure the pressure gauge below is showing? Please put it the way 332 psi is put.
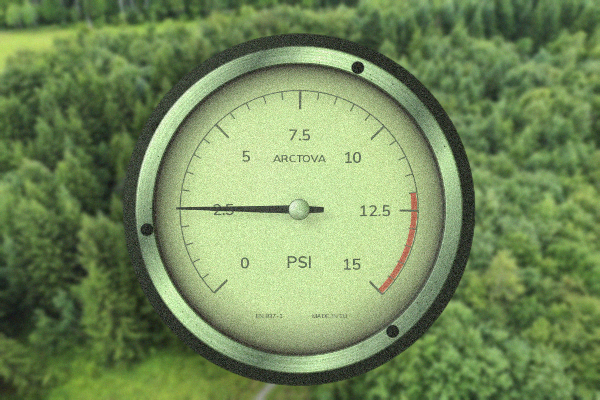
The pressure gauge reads 2.5 psi
